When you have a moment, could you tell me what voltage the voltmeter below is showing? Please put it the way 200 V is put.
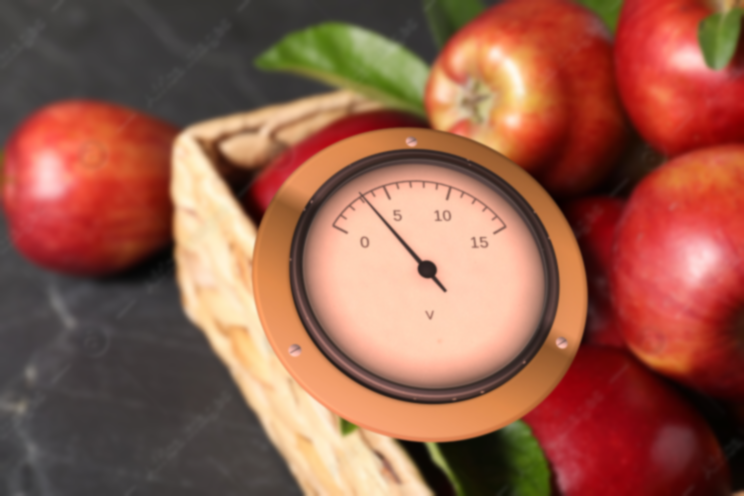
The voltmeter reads 3 V
